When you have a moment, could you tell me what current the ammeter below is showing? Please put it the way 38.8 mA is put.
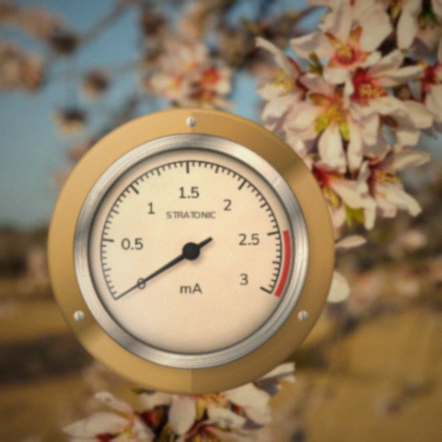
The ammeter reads 0 mA
